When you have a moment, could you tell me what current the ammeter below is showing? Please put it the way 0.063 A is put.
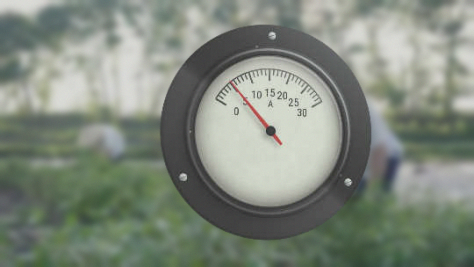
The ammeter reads 5 A
